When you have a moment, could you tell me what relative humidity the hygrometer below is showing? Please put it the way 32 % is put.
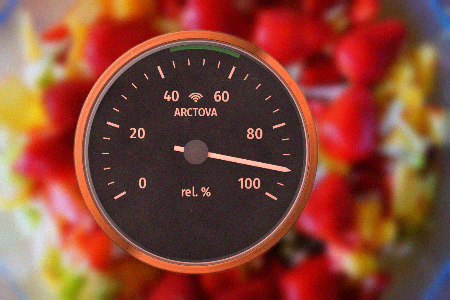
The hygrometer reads 92 %
